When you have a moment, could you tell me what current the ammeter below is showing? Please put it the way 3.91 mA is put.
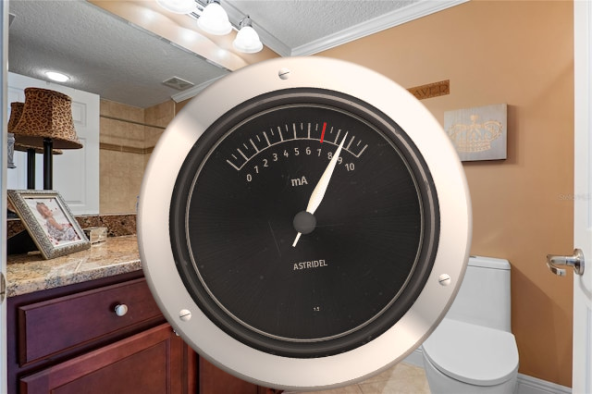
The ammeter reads 8.5 mA
